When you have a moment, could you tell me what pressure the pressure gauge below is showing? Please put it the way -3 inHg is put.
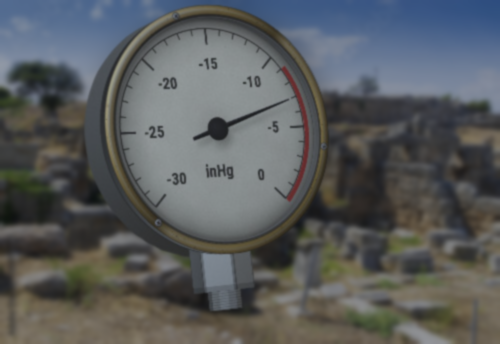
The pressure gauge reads -7 inHg
